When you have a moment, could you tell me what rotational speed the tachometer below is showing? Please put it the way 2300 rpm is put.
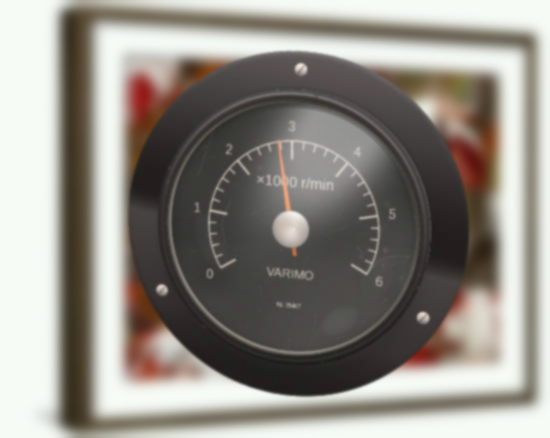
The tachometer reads 2800 rpm
